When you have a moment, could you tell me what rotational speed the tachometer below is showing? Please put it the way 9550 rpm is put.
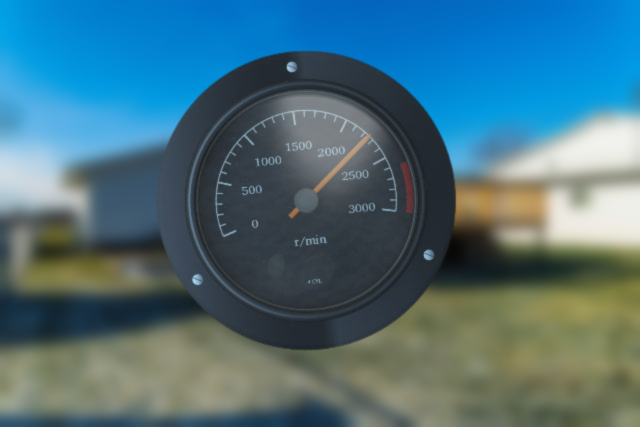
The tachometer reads 2250 rpm
